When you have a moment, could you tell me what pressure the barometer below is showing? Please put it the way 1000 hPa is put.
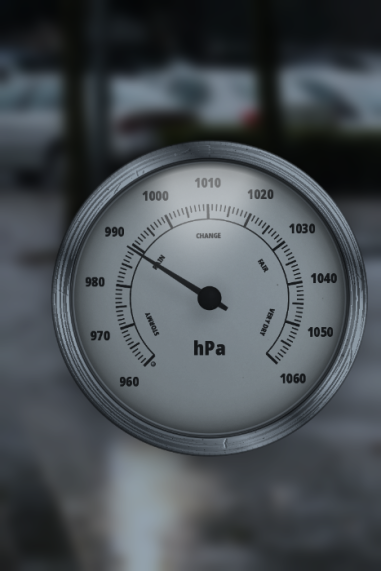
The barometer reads 989 hPa
